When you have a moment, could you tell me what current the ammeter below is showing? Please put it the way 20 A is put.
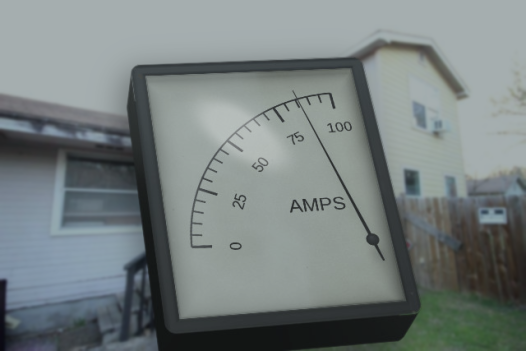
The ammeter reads 85 A
